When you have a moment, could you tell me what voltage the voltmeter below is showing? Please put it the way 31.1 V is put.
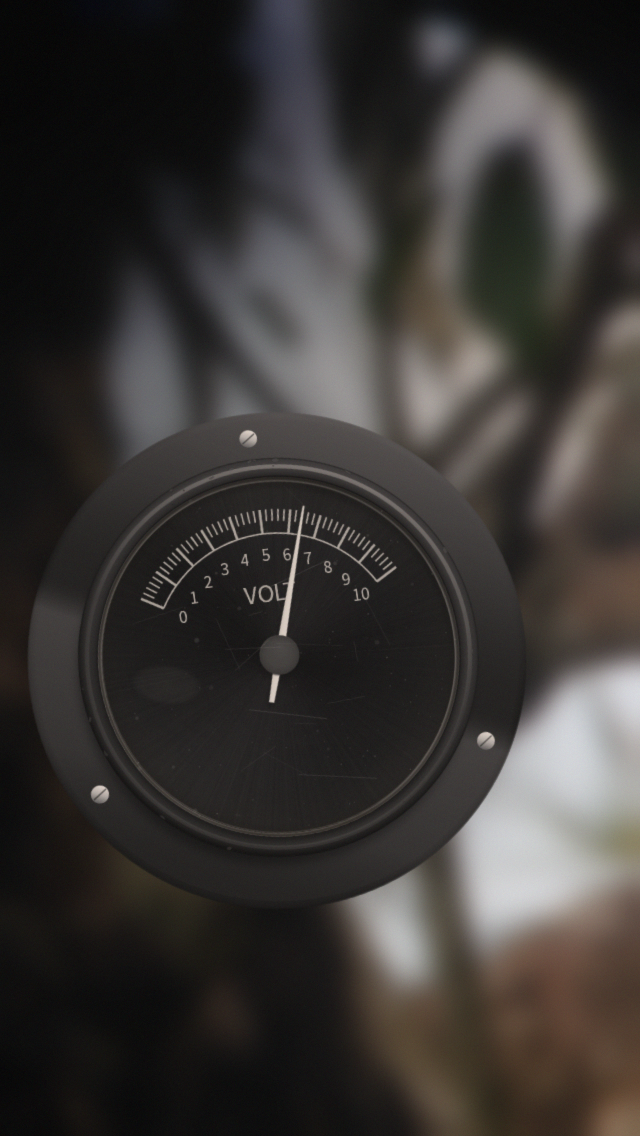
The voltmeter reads 6.4 V
